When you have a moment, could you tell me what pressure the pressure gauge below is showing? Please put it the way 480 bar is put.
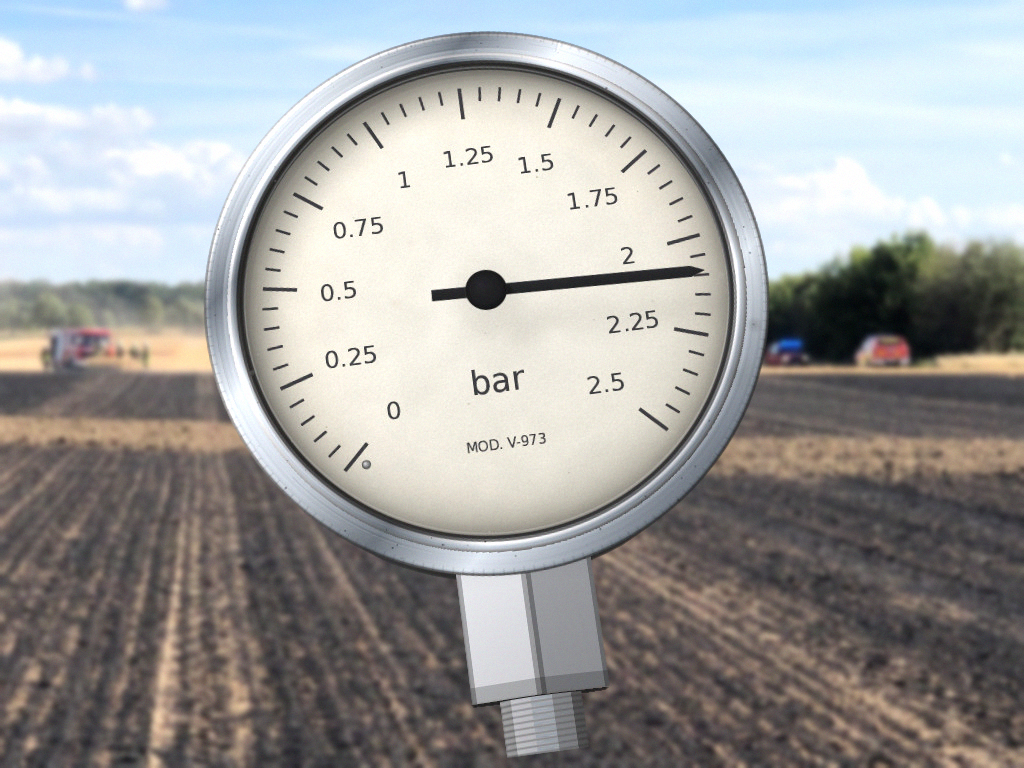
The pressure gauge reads 2.1 bar
